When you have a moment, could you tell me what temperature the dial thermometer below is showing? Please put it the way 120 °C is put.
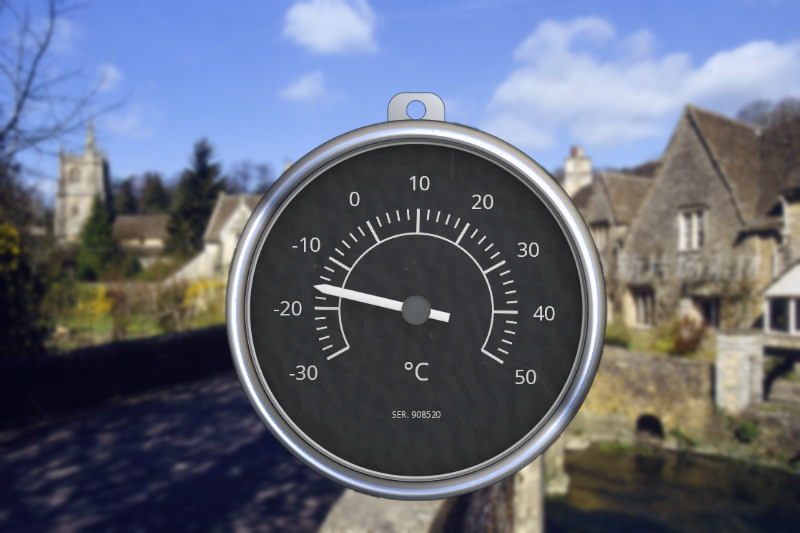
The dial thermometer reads -16 °C
